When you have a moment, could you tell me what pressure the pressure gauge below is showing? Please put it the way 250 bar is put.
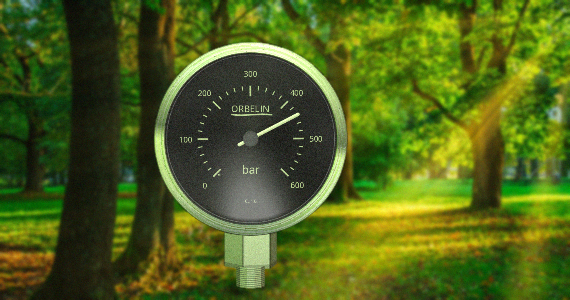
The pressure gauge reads 440 bar
